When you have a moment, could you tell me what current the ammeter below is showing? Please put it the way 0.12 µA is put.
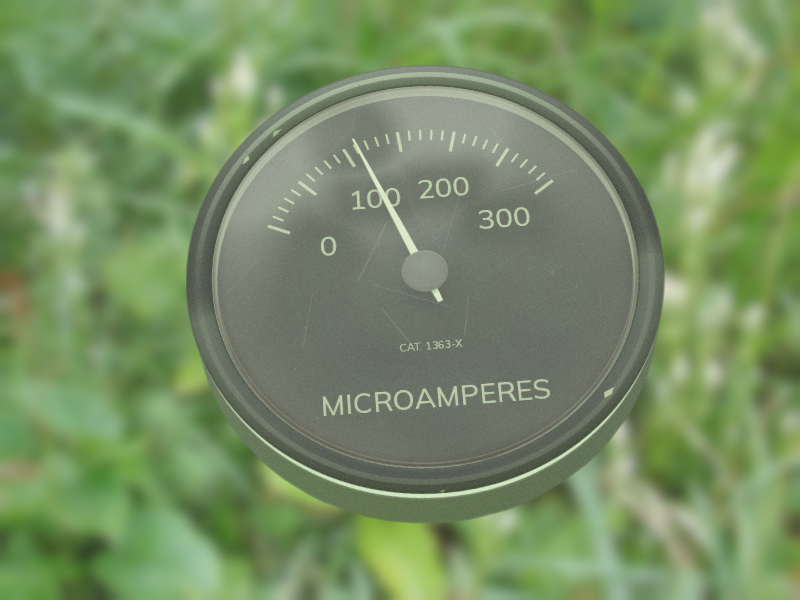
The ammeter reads 110 µA
